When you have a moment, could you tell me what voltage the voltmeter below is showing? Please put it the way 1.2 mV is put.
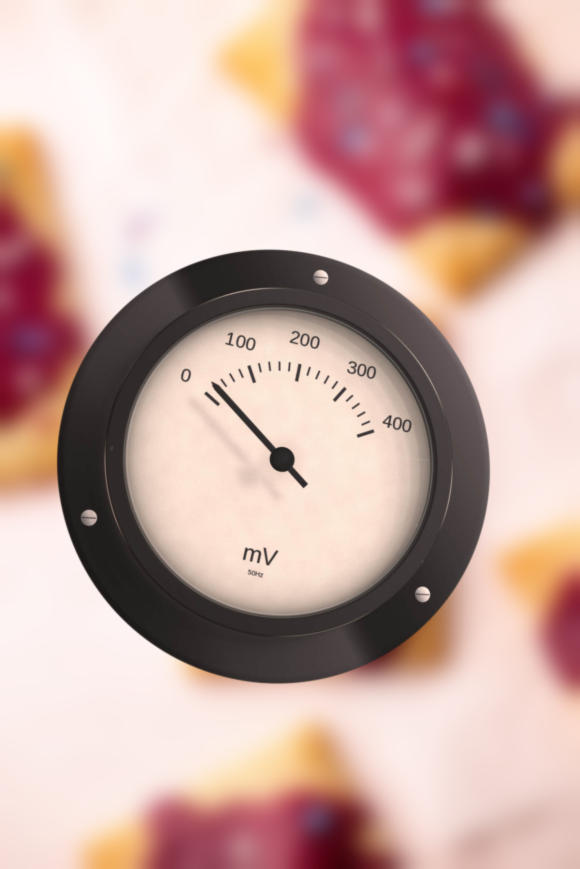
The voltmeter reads 20 mV
